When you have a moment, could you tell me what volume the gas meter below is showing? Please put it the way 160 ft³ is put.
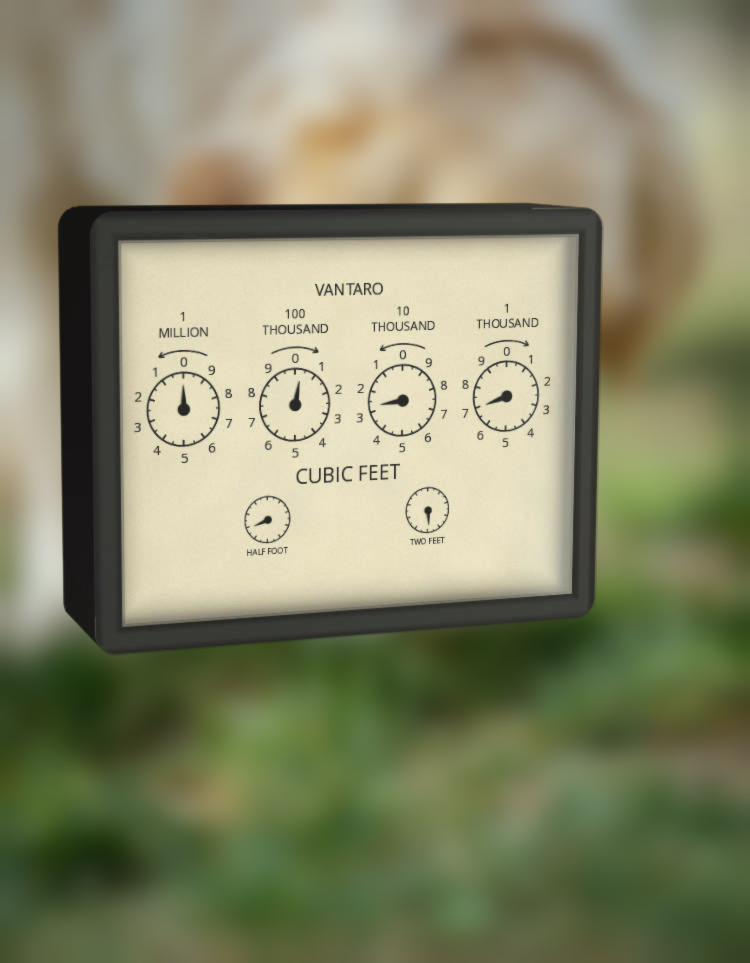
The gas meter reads 2700 ft³
